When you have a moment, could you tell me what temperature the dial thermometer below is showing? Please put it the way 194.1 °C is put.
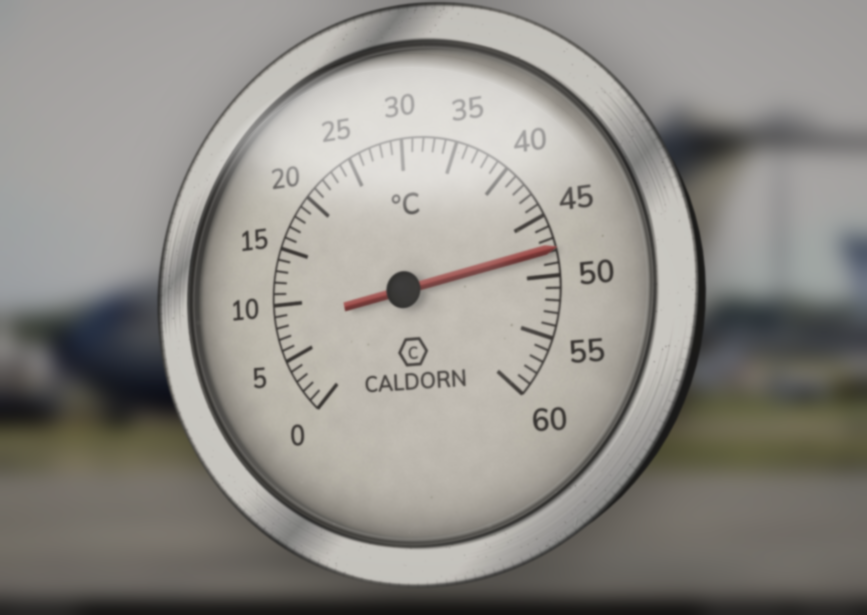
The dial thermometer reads 48 °C
